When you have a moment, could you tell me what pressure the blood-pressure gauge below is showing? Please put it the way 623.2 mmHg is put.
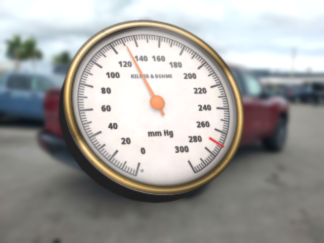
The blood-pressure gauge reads 130 mmHg
